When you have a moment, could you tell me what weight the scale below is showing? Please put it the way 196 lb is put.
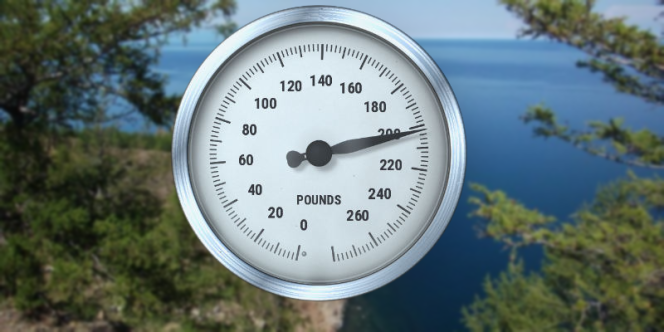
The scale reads 202 lb
